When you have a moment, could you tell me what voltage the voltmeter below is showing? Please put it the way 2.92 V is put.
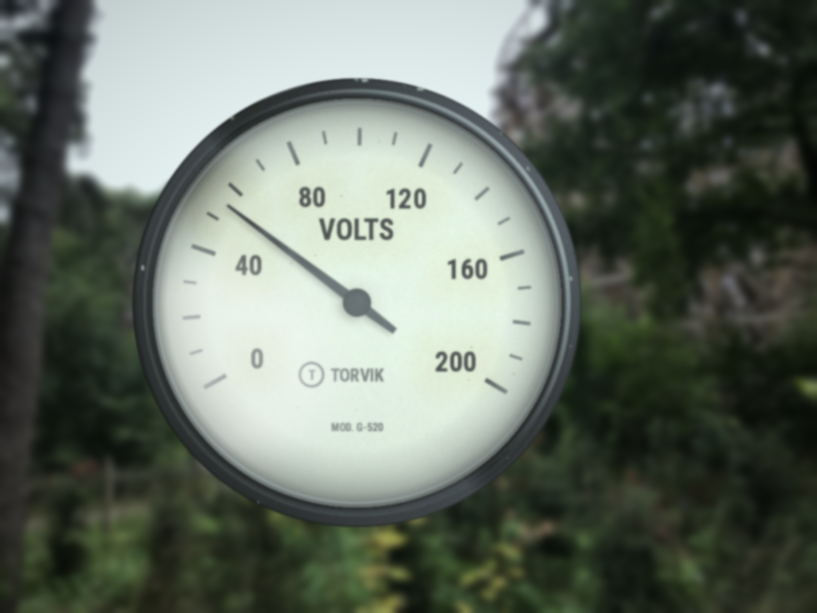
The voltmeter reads 55 V
